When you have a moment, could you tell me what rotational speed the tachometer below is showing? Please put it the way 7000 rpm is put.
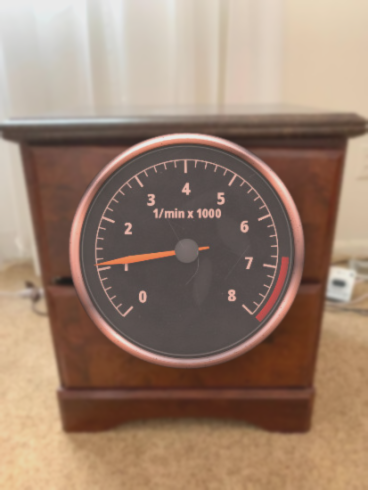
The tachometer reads 1100 rpm
